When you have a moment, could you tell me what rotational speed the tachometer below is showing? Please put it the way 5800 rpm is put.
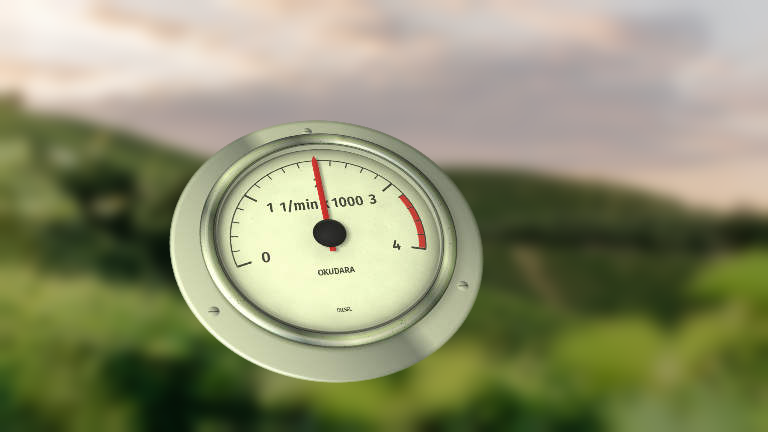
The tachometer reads 2000 rpm
